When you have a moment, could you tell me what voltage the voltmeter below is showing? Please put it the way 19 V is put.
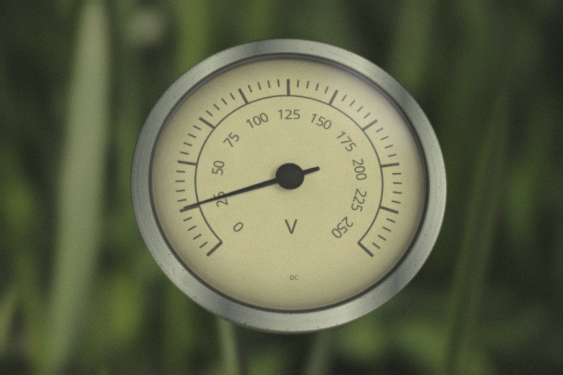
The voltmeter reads 25 V
